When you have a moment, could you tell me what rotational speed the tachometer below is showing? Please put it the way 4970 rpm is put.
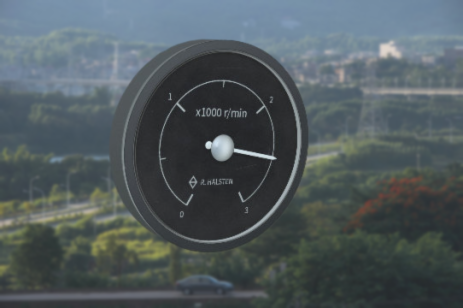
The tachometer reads 2500 rpm
